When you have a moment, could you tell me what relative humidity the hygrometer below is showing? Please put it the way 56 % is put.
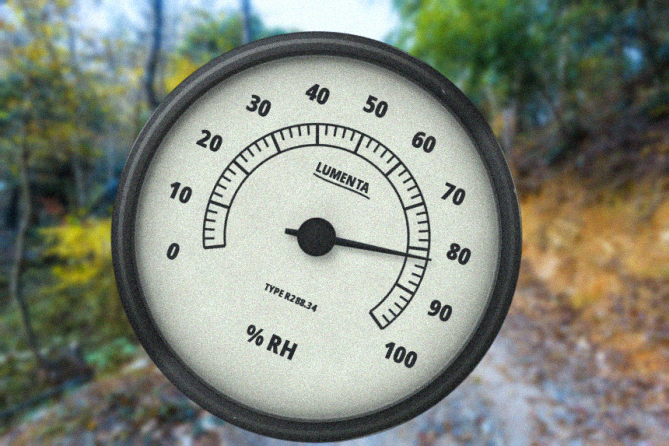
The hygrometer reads 82 %
